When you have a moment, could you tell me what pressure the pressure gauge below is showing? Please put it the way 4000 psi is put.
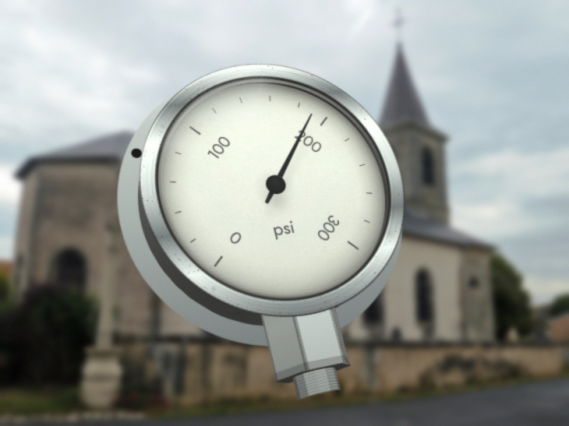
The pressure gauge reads 190 psi
